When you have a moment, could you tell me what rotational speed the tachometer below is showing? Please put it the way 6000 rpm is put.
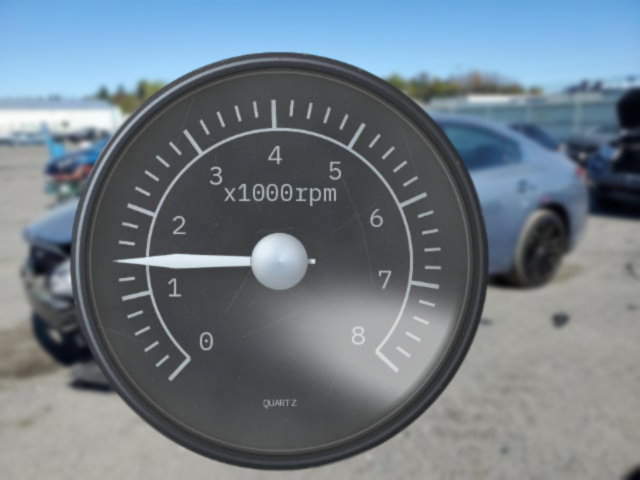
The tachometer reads 1400 rpm
